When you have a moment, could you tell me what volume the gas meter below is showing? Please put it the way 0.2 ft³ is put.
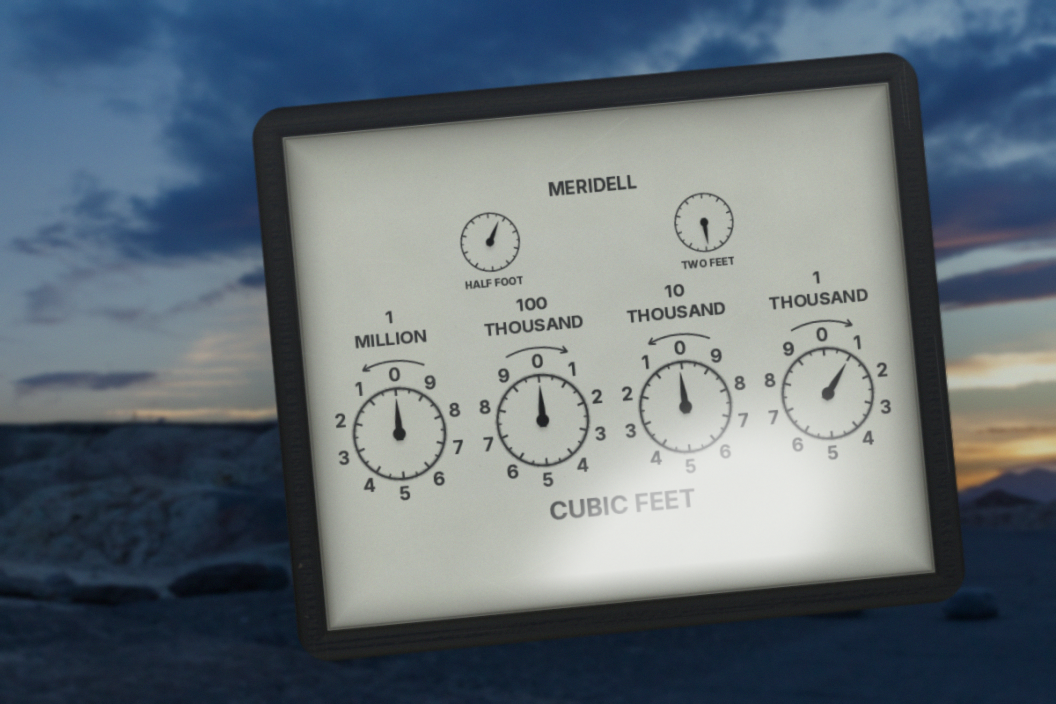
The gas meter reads 100 ft³
